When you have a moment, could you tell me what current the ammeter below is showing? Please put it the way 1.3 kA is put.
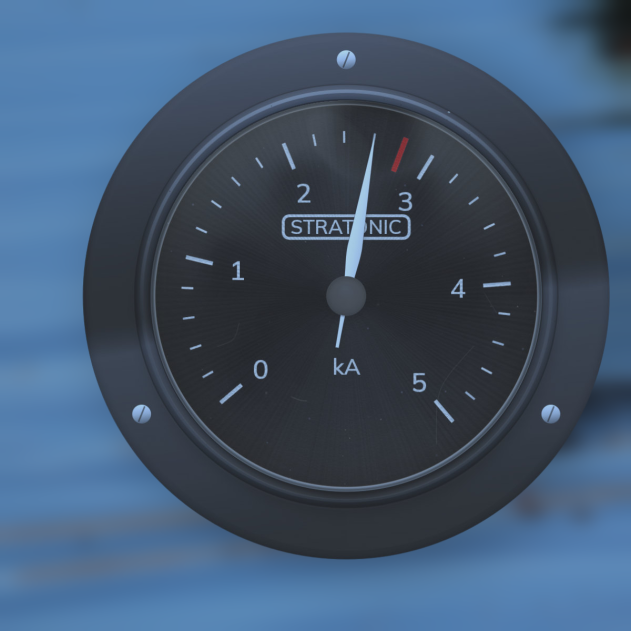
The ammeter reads 2.6 kA
